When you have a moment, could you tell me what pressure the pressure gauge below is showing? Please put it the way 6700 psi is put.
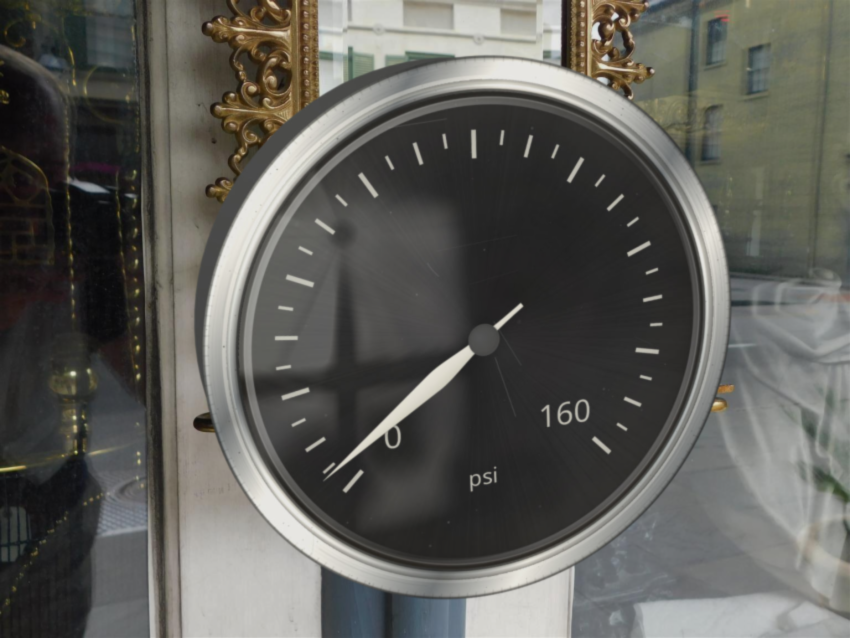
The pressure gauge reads 5 psi
